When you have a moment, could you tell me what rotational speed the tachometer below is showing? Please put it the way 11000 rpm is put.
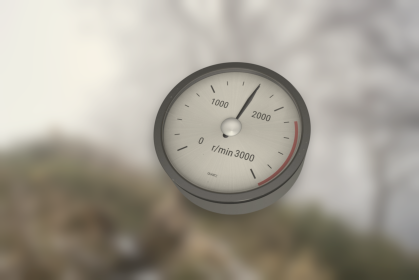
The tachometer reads 1600 rpm
